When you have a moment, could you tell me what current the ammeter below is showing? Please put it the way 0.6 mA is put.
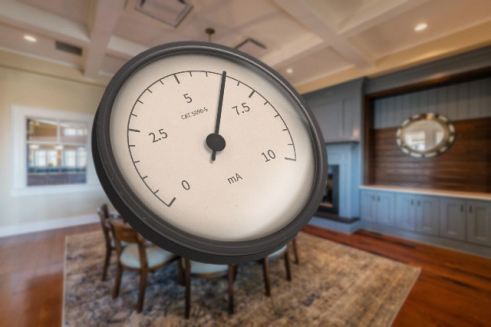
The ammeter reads 6.5 mA
